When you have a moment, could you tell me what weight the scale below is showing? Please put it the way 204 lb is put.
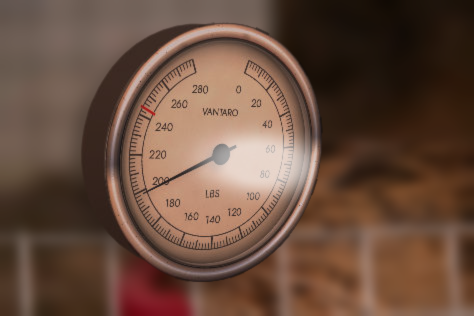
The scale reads 200 lb
